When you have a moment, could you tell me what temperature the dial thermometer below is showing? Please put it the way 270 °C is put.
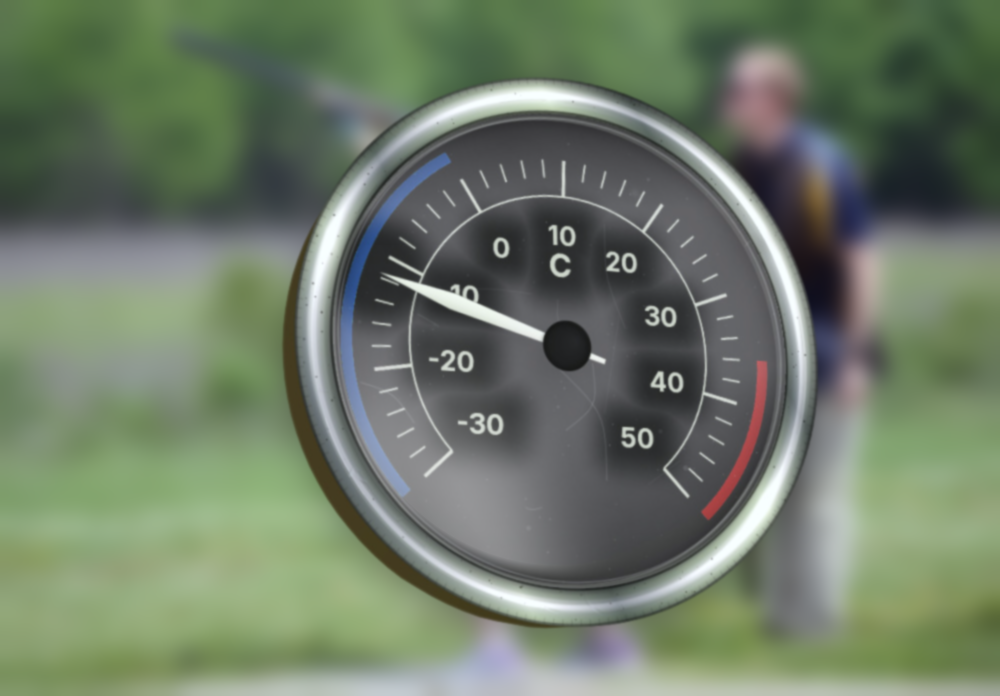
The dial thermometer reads -12 °C
